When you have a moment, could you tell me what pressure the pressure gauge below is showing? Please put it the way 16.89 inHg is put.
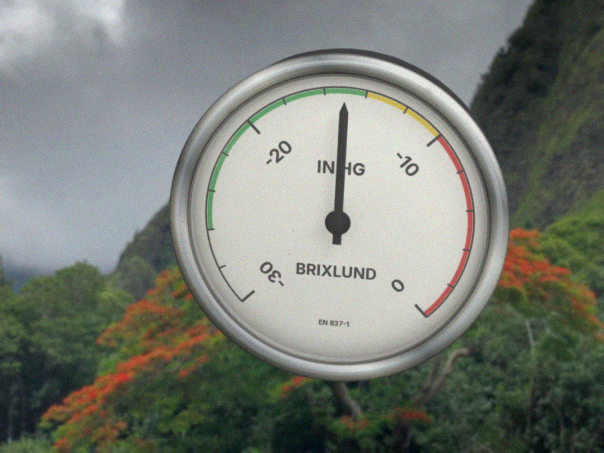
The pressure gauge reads -15 inHg
